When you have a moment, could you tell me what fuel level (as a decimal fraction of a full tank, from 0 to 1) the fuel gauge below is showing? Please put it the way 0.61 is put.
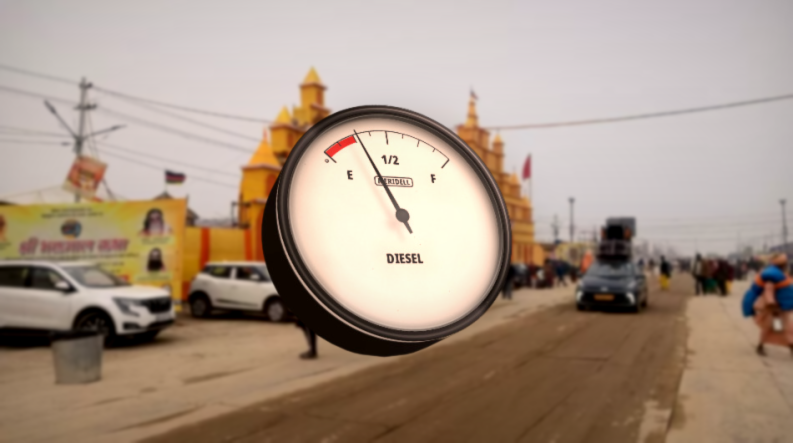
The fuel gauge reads 0.25
